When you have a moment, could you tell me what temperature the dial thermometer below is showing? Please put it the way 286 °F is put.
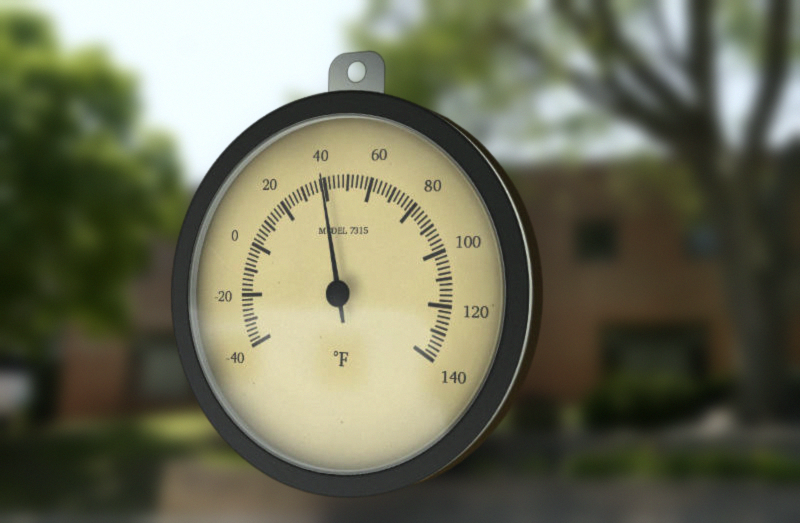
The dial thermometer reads 40 °F
